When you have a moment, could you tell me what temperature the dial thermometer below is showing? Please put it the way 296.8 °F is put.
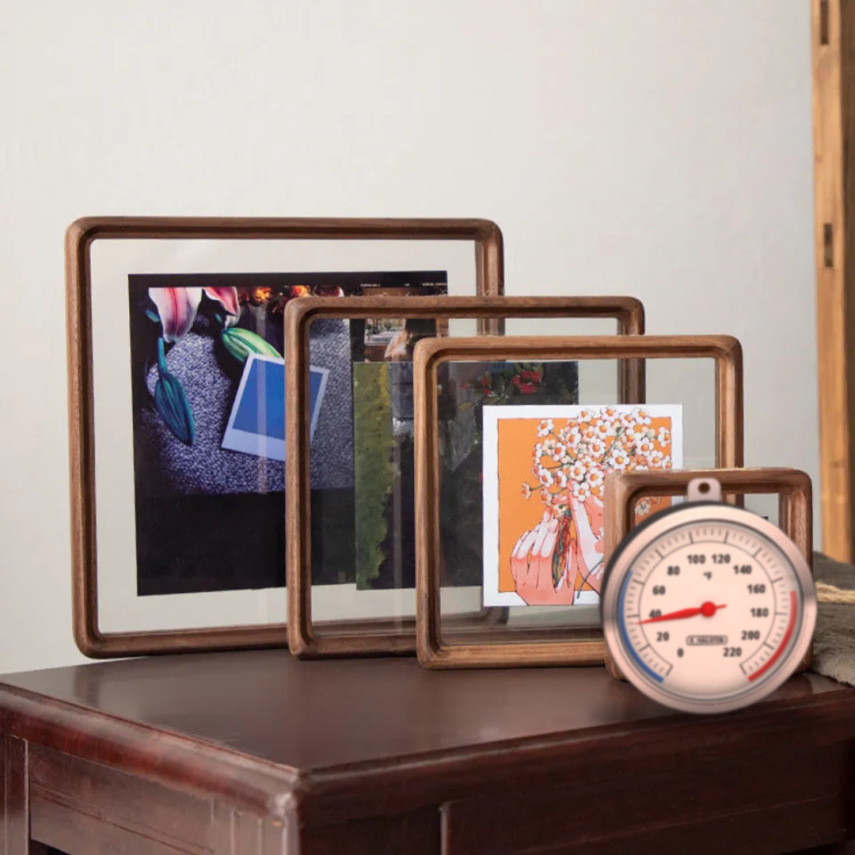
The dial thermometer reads 36 °F
